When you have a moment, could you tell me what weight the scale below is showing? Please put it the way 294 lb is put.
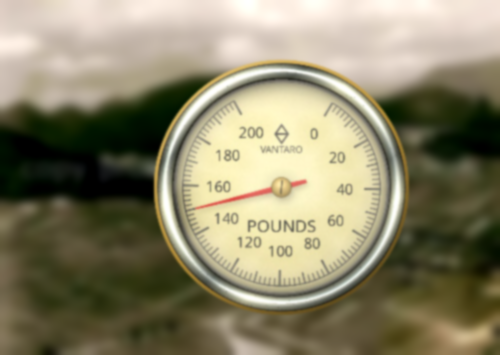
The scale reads 150 lb
